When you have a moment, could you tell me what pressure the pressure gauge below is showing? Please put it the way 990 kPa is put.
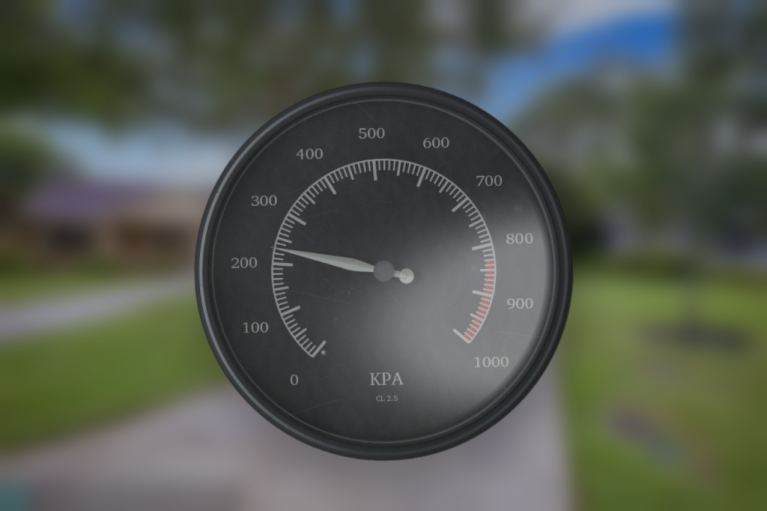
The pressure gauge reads 230 kPa
